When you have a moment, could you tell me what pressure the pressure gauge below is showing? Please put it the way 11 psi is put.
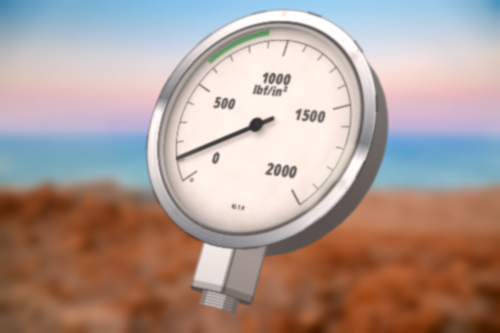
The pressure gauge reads 100 psi
